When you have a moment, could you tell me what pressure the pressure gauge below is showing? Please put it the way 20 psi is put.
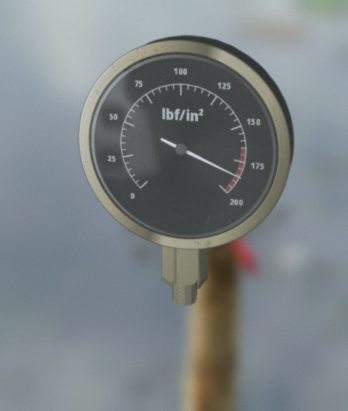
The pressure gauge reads 185 psi
